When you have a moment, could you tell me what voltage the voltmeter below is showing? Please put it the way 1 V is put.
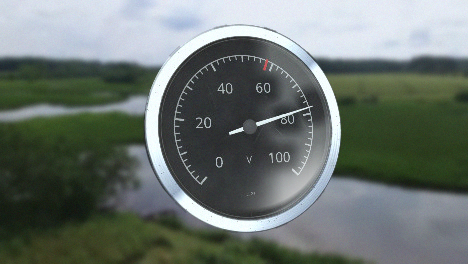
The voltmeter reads 78 V
